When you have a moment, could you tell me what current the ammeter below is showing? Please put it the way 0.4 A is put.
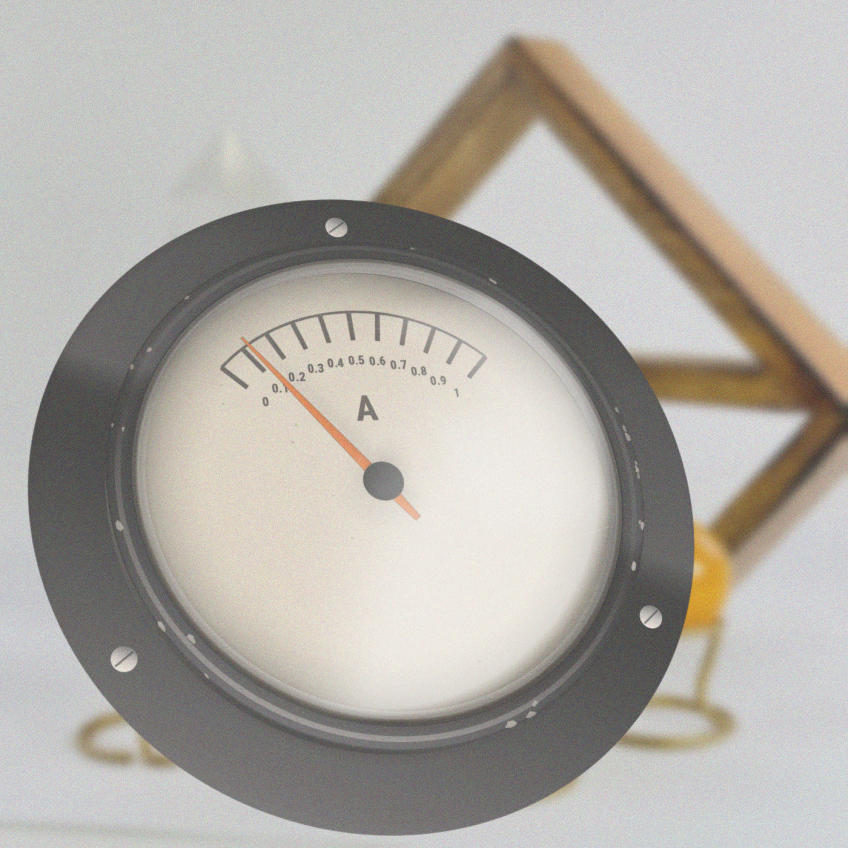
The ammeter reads 0.1 A
